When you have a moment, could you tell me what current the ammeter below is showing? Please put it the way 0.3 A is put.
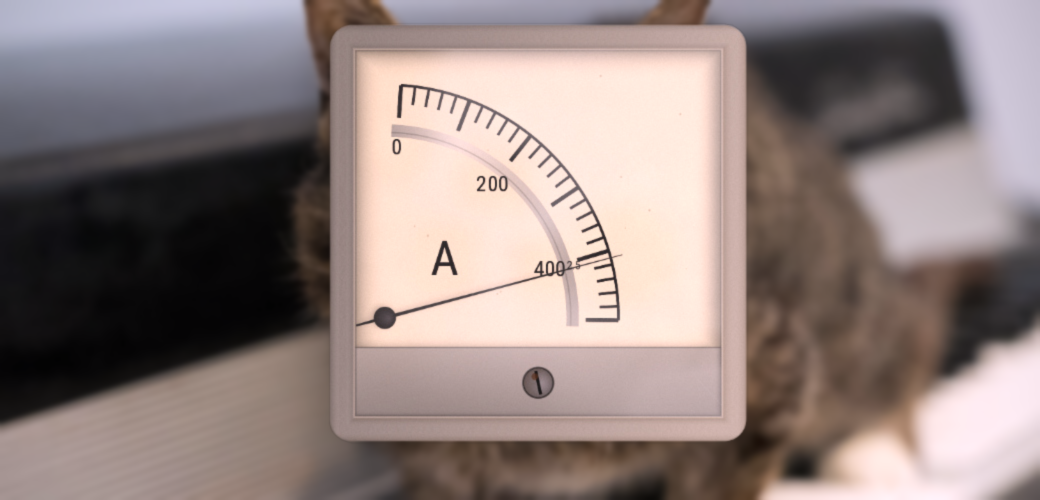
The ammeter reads 410 A
